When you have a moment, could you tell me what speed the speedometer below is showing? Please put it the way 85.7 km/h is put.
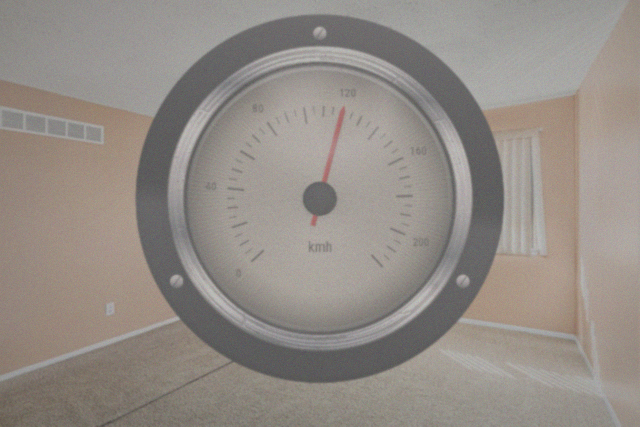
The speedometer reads 120 km/h
